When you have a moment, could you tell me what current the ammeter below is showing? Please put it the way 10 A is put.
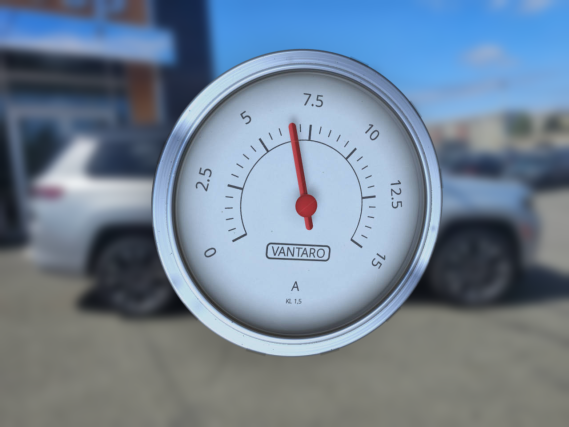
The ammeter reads 6.5 A
